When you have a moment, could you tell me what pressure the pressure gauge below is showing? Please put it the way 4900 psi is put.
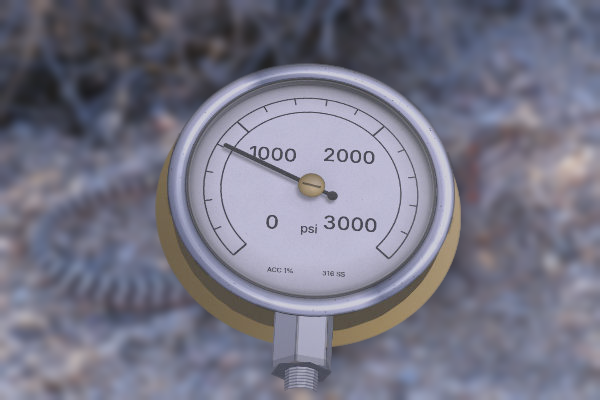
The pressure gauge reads 800 psi
